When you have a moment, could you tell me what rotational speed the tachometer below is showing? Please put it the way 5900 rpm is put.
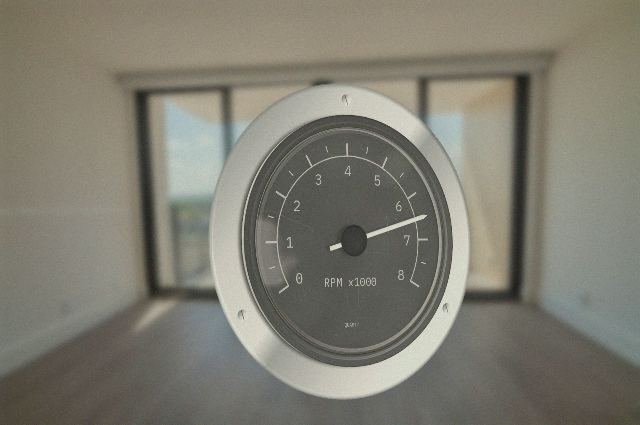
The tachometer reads 6500 rpm
